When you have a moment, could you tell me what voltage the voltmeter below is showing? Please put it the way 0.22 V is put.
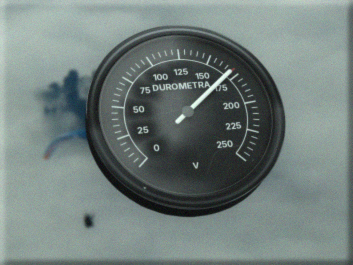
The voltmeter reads 170 V
